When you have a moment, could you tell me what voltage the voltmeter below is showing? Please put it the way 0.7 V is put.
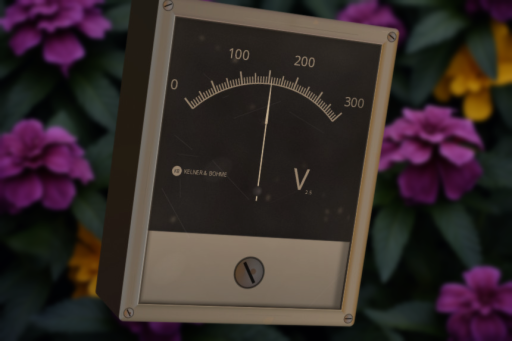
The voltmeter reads 150 V
